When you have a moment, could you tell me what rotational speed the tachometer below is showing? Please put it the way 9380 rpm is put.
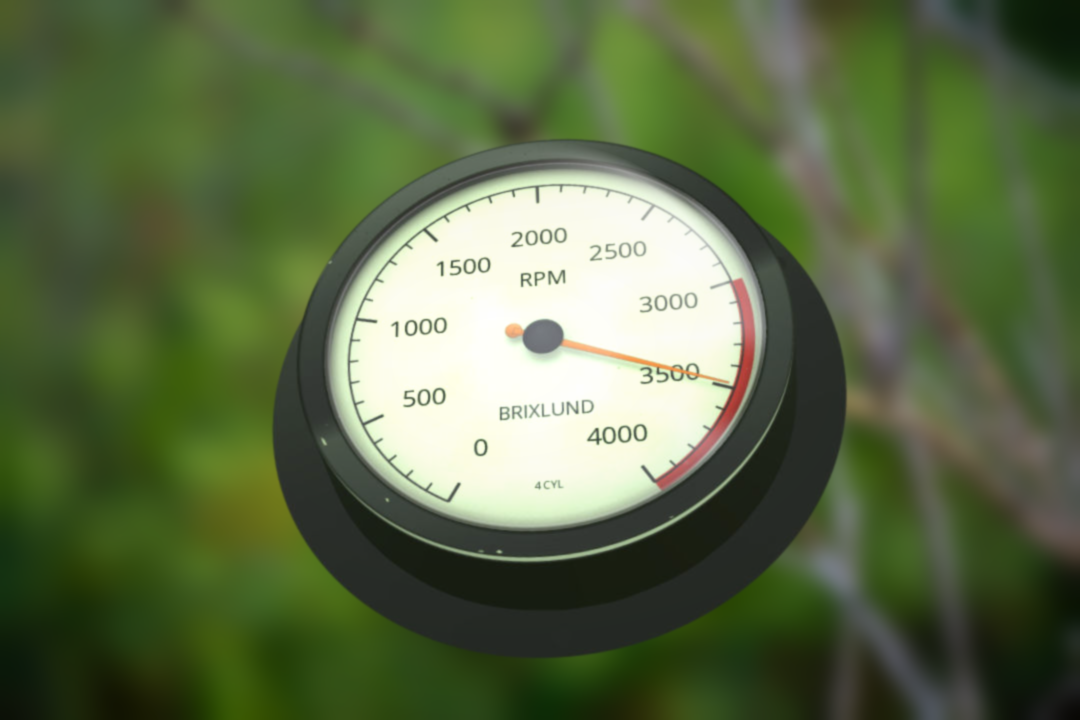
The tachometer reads 3500 rpm
